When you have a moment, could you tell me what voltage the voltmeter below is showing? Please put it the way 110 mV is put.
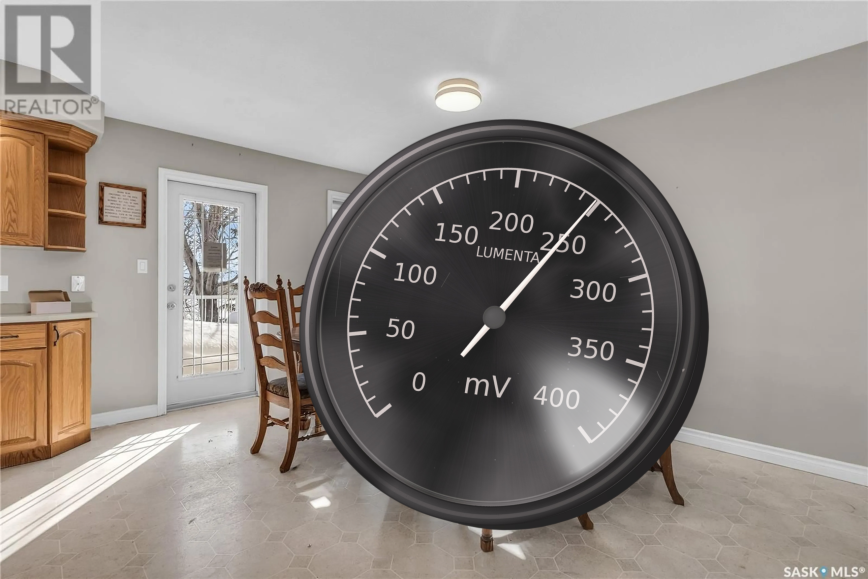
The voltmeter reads 250 mV
